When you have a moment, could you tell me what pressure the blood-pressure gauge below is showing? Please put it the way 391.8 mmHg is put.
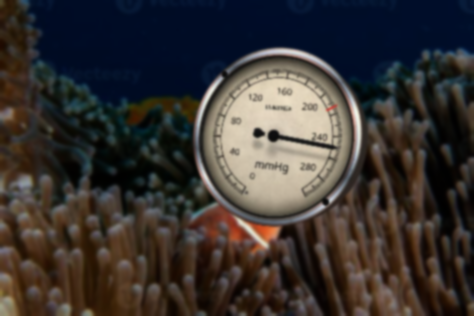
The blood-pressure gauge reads 250 mmHg
